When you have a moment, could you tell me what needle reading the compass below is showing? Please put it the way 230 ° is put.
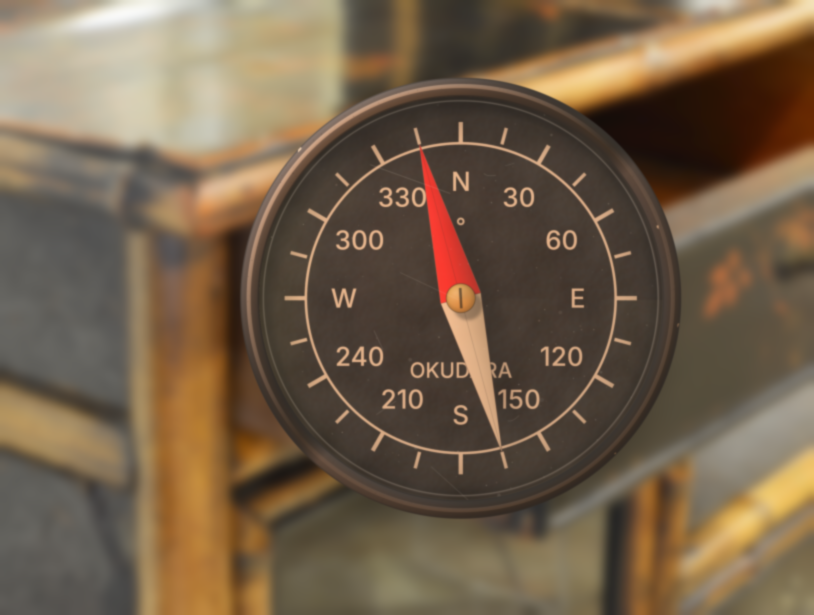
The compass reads 345 °
